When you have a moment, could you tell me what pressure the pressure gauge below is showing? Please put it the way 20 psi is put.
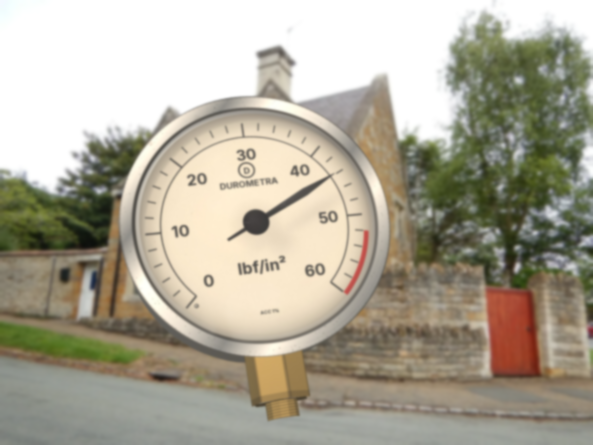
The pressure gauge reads 44 psi
